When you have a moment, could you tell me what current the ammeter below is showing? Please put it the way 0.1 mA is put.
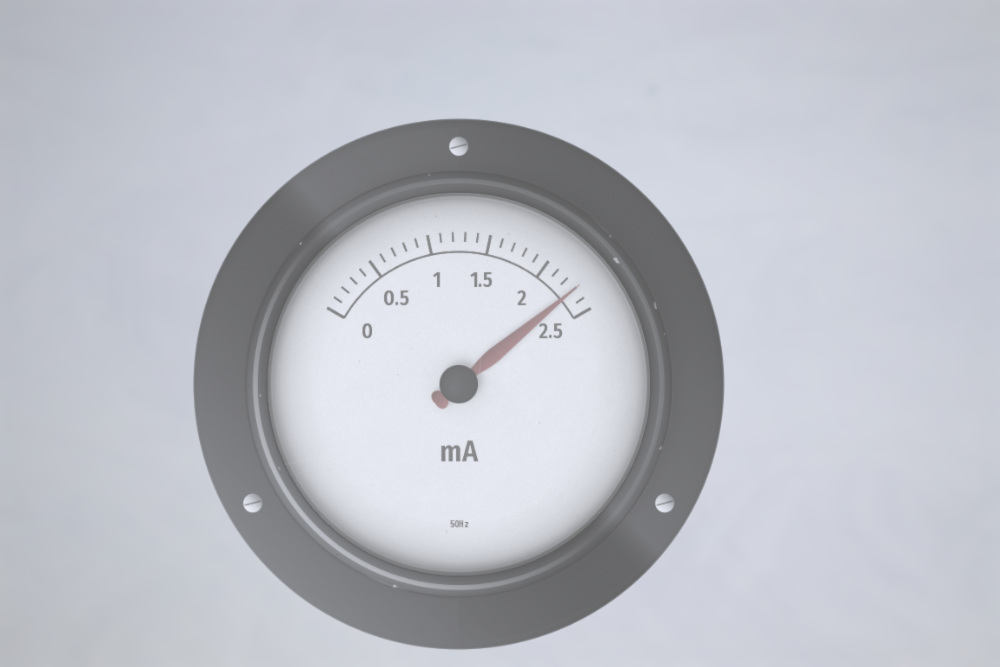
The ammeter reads 2.3 mA
